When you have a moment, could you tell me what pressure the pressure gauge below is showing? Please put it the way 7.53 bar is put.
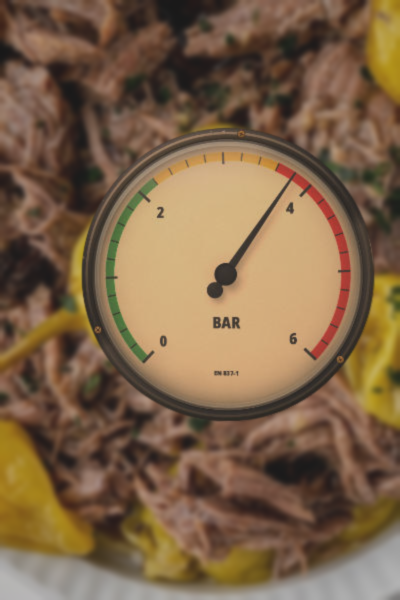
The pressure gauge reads 3.8 bar
